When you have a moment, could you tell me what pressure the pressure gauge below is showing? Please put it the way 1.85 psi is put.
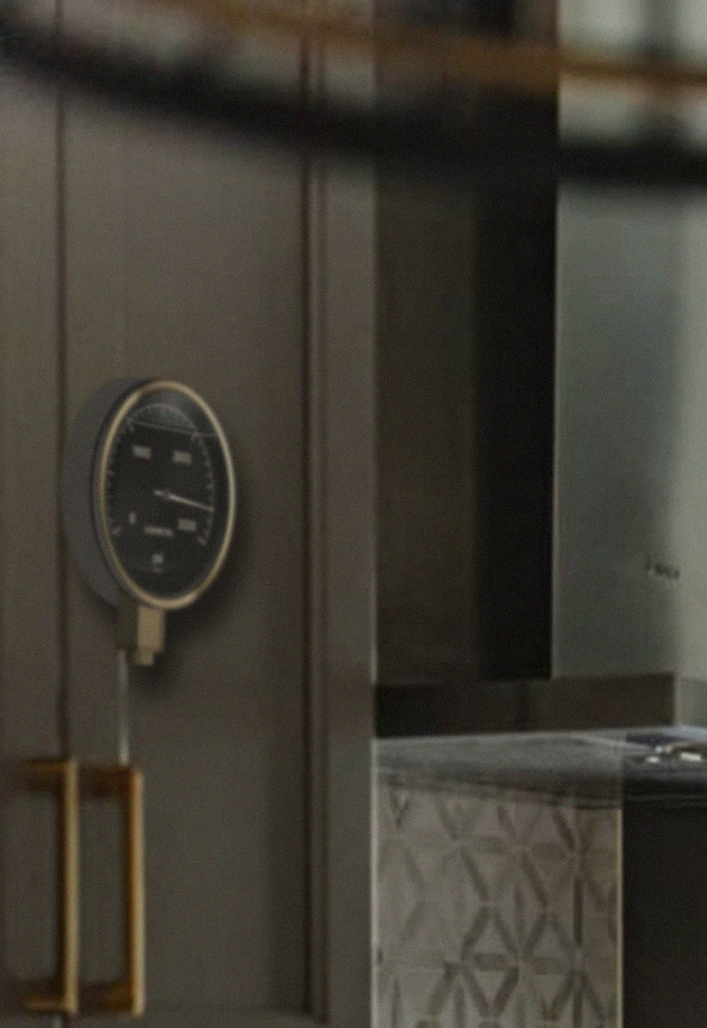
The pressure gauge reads 2700 psi
